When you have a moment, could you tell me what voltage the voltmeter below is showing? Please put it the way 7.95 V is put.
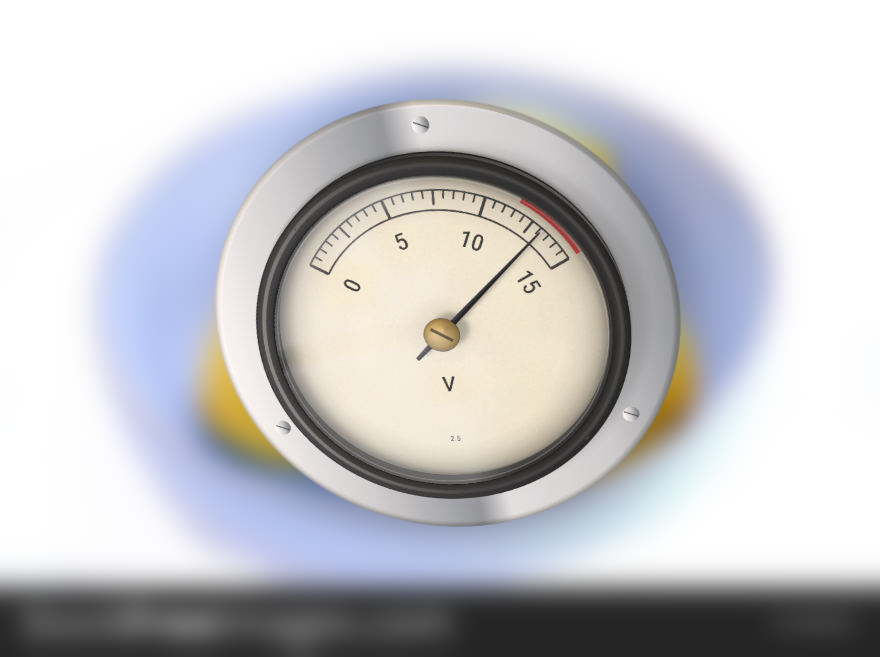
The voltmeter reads 13 V
